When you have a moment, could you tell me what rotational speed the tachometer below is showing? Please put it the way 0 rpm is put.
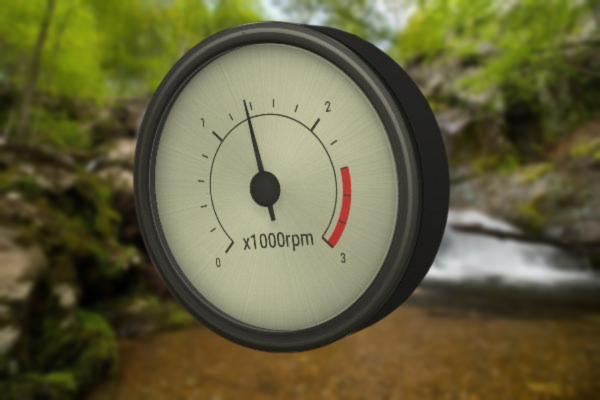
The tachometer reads 1400 rpm
